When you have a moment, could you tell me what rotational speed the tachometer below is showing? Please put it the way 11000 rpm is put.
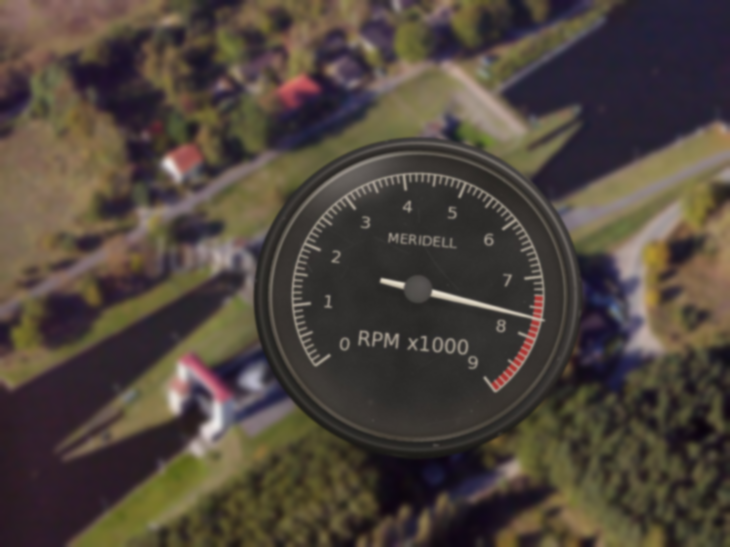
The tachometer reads 7700 rpm
